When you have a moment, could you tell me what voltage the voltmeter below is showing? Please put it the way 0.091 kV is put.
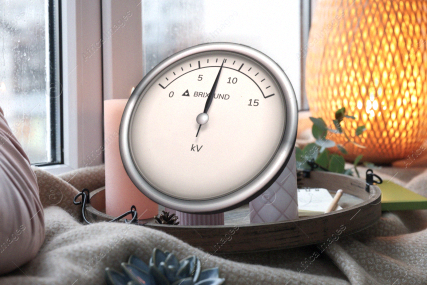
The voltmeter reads 8 kV
